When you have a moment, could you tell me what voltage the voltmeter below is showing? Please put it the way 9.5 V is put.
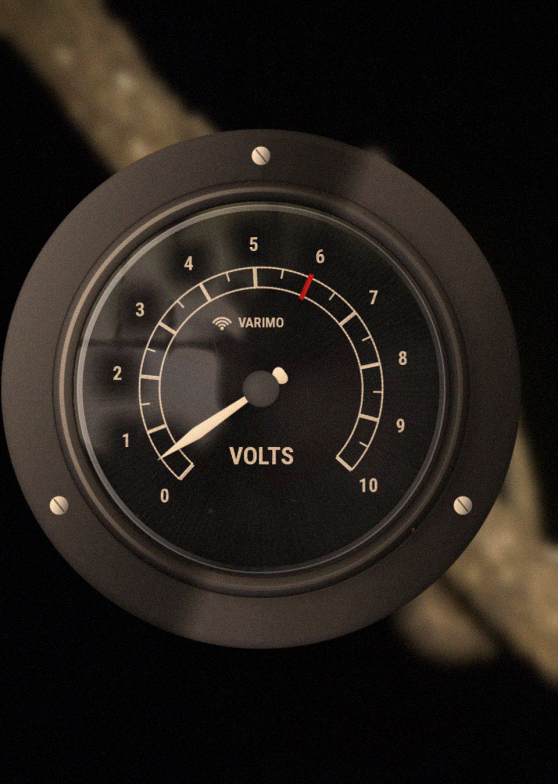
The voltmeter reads 0.5 V
